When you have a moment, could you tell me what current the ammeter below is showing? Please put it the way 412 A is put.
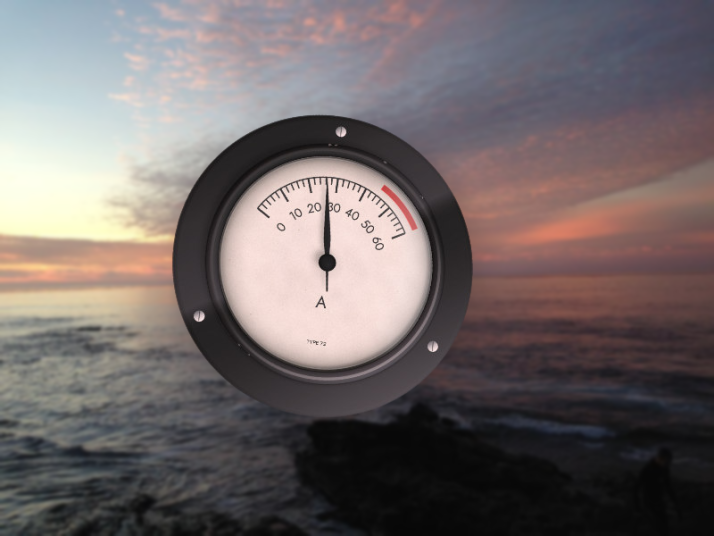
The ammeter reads 26 A
